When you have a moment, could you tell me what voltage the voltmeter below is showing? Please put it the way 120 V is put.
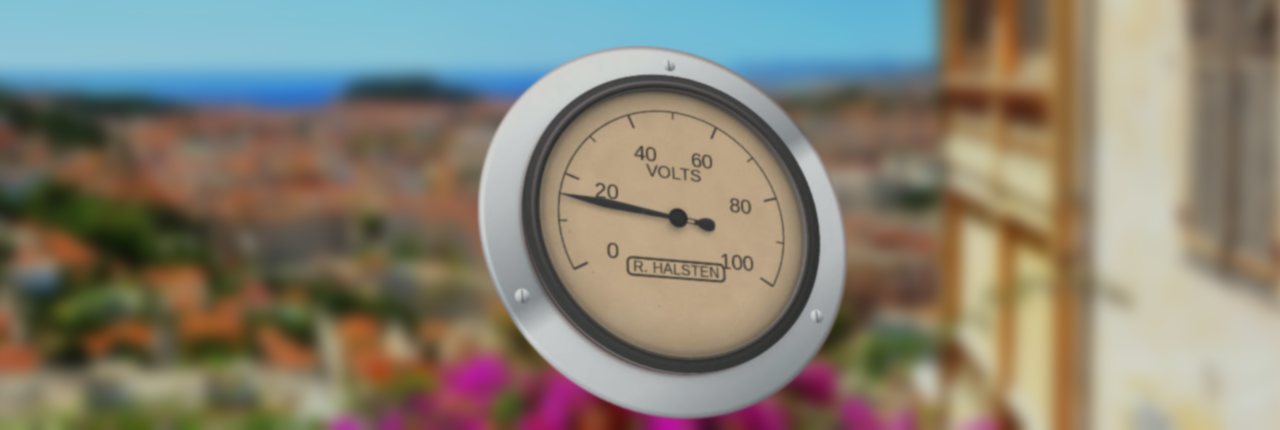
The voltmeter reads 15 V
